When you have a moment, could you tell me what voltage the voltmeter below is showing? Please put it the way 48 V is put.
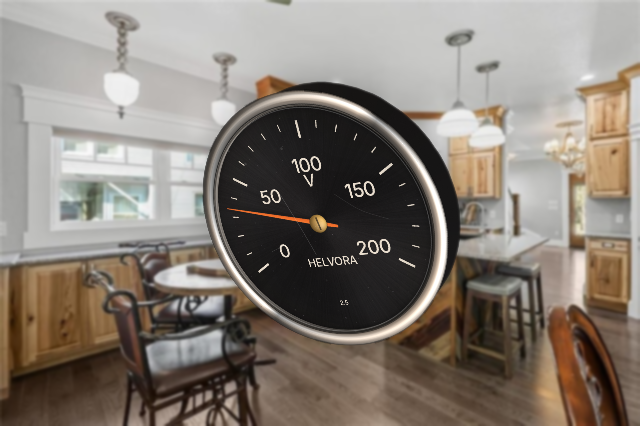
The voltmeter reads 35 V
